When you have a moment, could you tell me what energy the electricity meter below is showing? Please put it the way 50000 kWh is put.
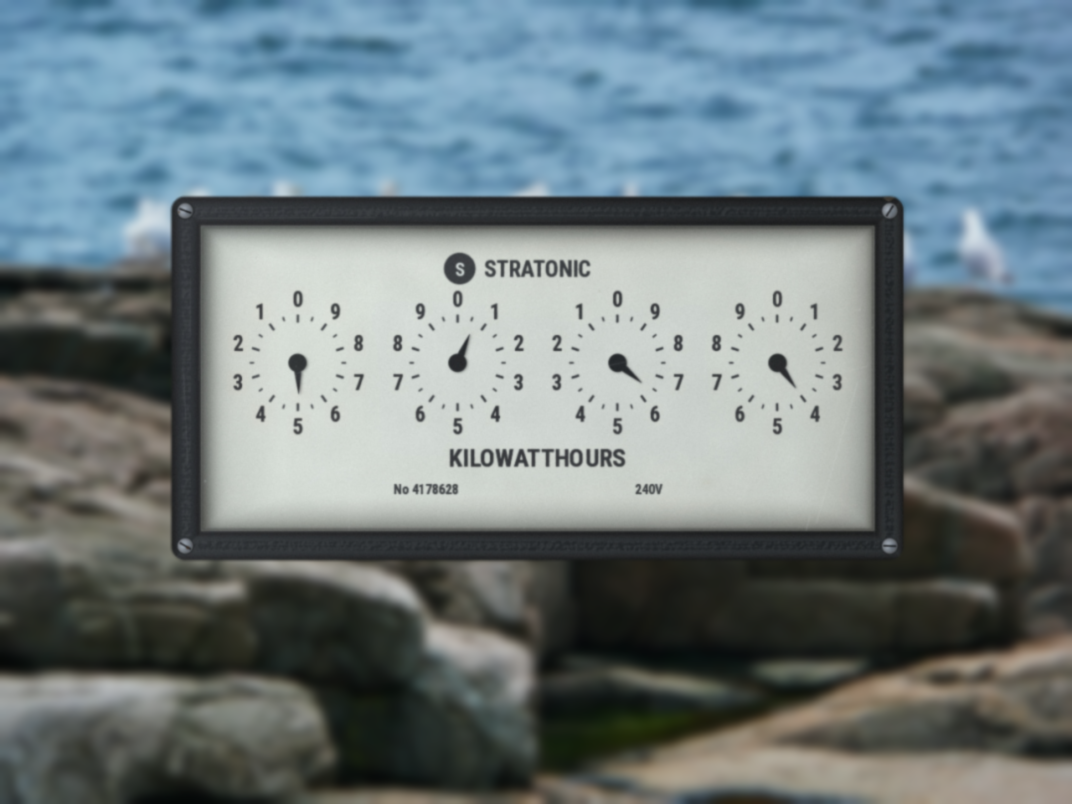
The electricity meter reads 5064 kWh
